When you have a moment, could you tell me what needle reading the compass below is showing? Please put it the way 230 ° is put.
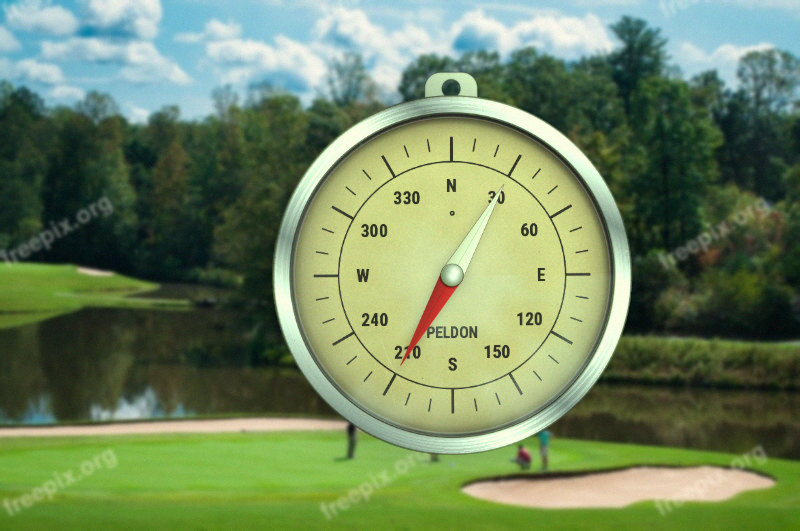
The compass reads 210 °
